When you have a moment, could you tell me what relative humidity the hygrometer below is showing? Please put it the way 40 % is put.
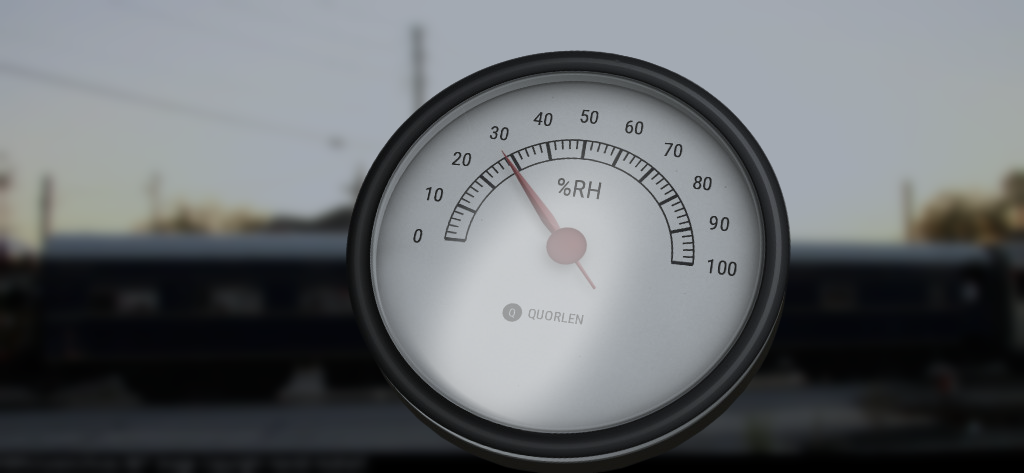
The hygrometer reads 28 %
